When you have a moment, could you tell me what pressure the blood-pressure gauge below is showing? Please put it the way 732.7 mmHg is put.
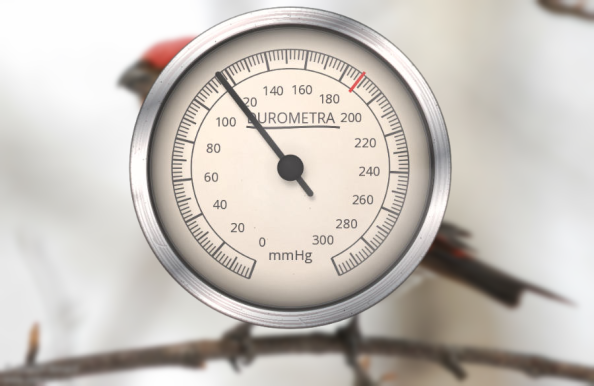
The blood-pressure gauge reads 116 mmHg
